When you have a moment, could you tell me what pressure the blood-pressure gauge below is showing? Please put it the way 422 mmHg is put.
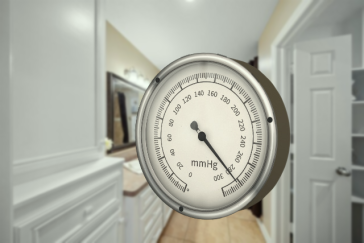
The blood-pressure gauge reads 280 mmHg
